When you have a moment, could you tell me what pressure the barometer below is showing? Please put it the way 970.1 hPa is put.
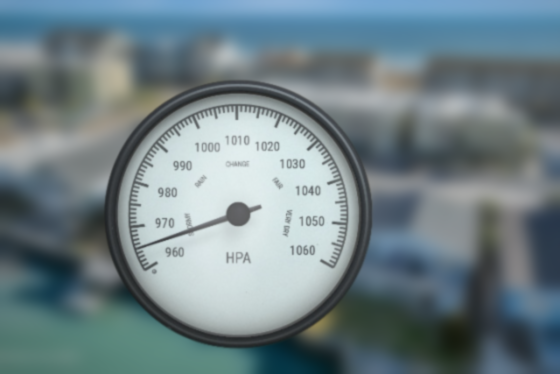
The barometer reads 965 hPa
